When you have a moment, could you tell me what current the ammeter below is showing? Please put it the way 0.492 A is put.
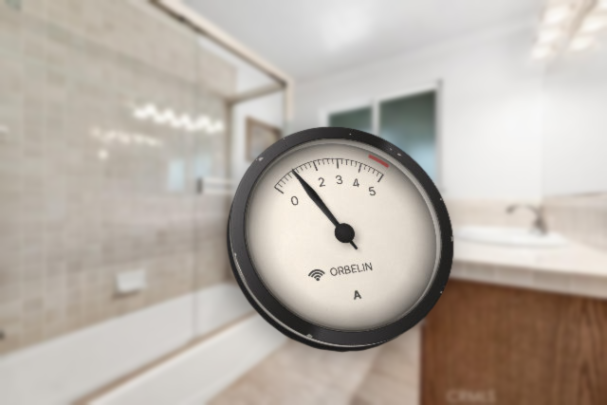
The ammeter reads 1 A
